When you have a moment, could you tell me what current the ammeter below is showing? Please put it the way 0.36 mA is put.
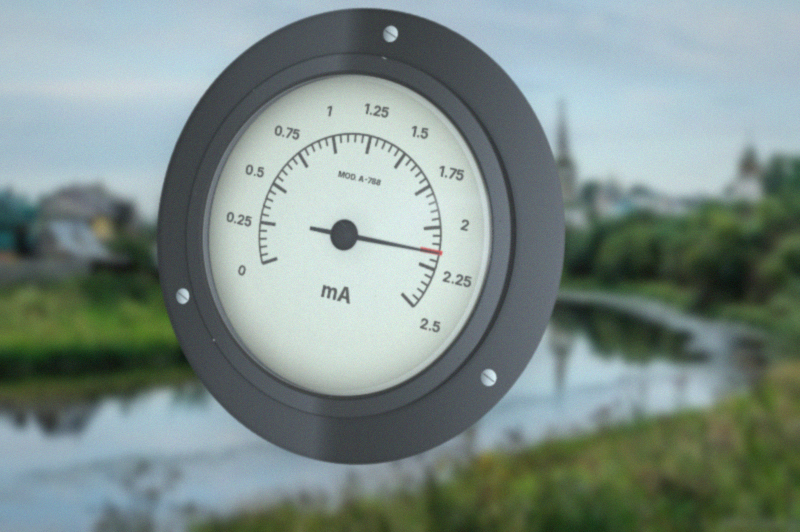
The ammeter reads 2.15 mA
